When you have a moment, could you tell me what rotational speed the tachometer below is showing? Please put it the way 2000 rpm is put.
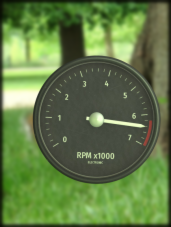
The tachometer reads 6400 rpm
